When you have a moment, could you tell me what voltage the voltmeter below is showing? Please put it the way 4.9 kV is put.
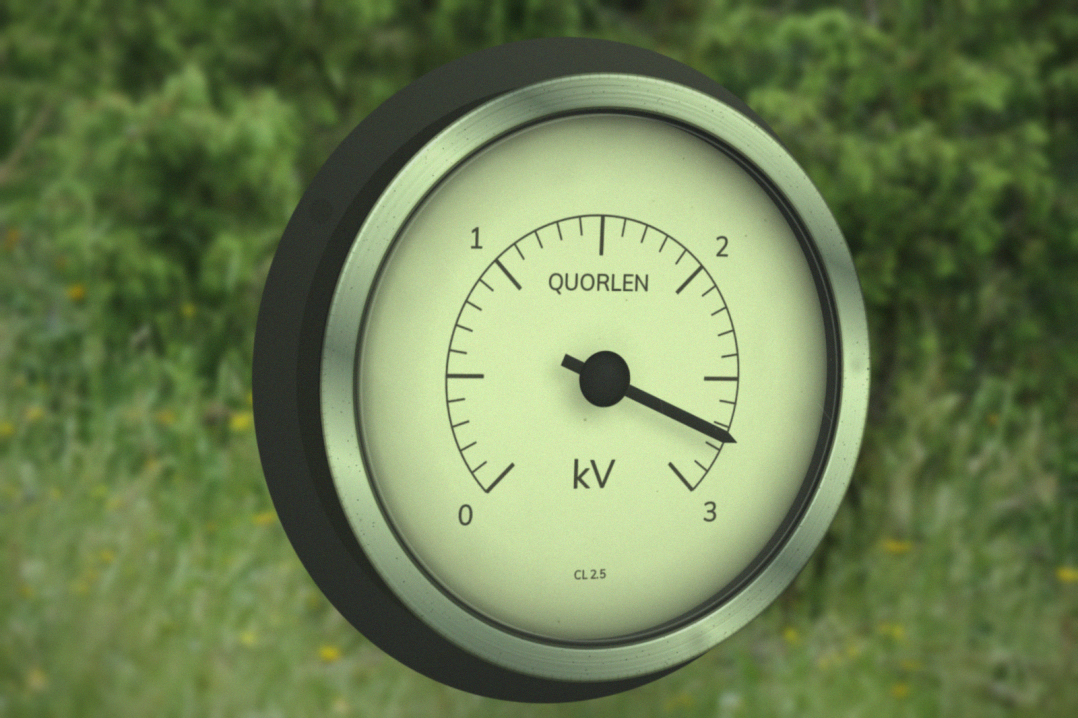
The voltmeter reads 2.75 kV
